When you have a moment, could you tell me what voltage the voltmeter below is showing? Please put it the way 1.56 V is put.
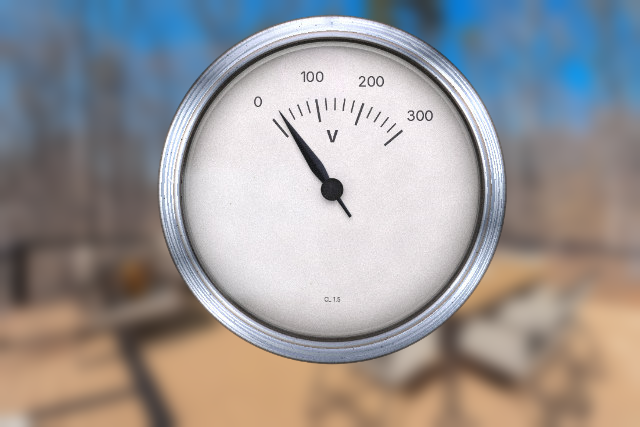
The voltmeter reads 20 V
